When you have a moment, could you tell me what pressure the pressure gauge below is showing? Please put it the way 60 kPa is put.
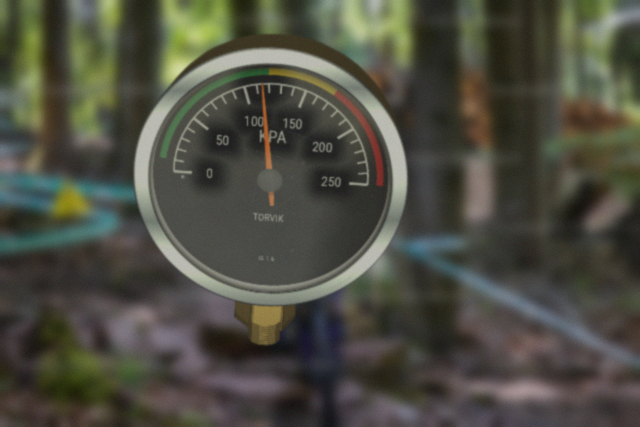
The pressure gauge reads 115 kPa
